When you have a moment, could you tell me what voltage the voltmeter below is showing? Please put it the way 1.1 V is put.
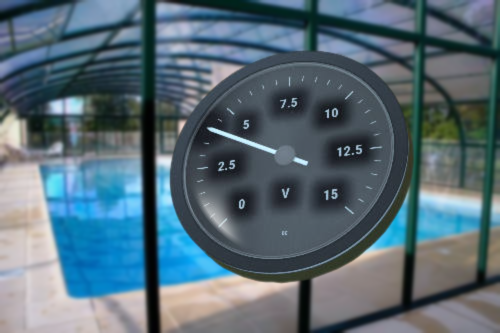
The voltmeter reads 4 V
